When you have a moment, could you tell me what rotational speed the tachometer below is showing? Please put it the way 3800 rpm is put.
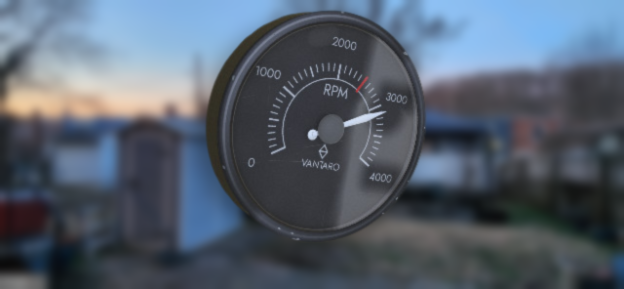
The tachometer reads 3100 rpm
